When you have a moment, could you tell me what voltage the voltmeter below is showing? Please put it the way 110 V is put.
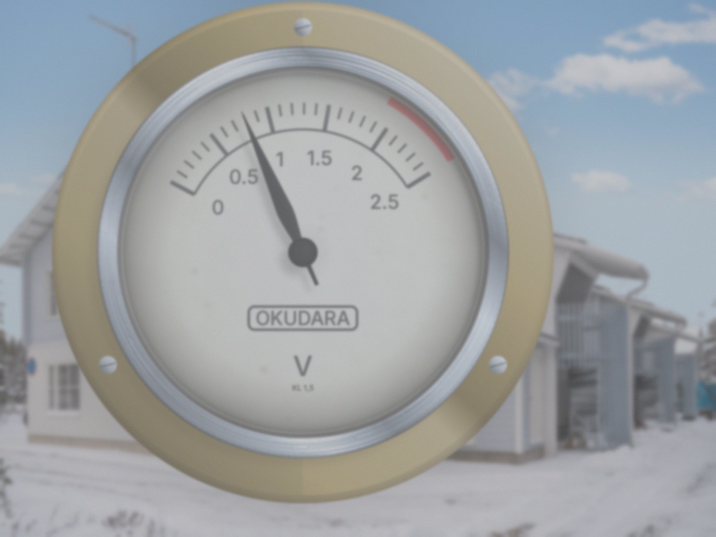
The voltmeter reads 0.8 V
